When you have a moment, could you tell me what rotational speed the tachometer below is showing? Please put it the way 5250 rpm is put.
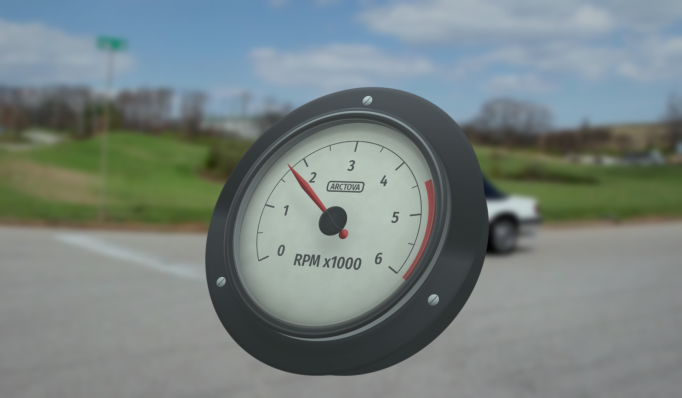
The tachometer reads 1750 rpm
